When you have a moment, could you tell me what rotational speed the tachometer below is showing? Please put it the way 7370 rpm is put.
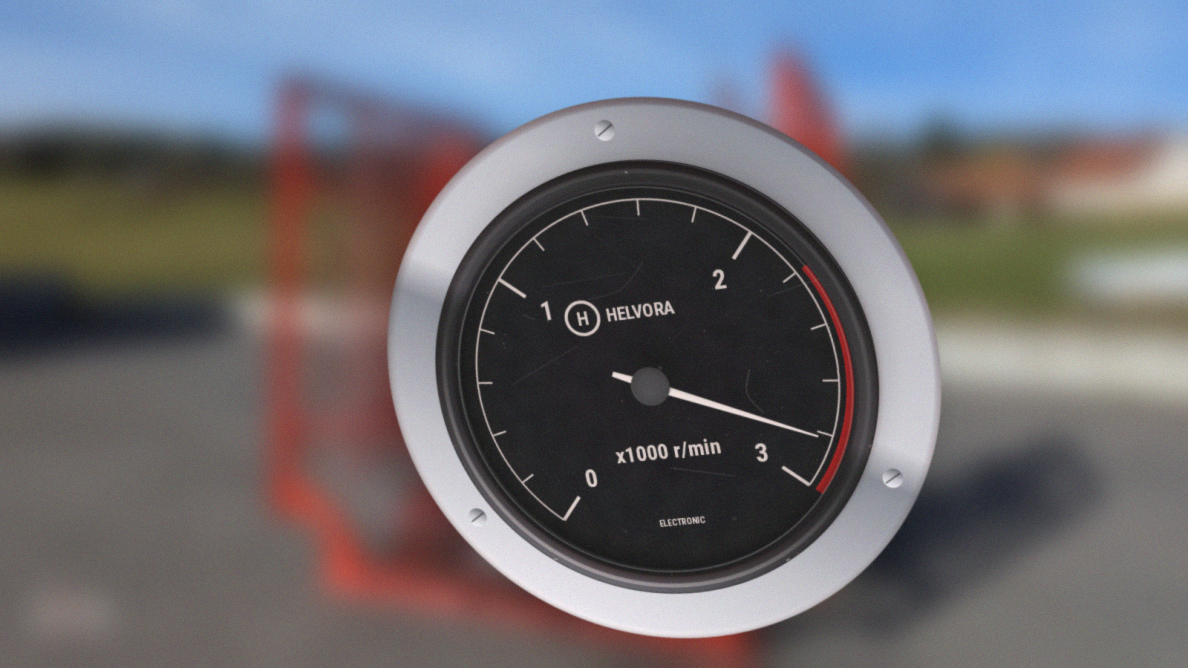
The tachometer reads 2800 rpm
